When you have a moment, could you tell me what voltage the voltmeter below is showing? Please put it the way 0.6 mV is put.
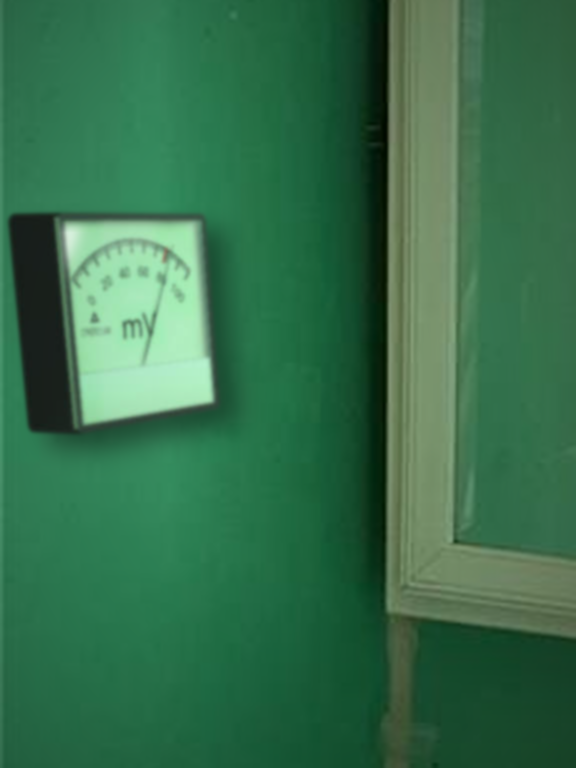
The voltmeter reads 80 mV
